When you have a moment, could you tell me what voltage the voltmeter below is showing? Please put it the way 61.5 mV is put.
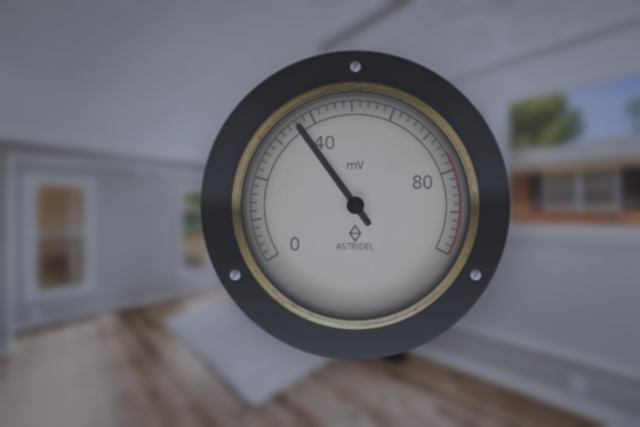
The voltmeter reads 36 mV
